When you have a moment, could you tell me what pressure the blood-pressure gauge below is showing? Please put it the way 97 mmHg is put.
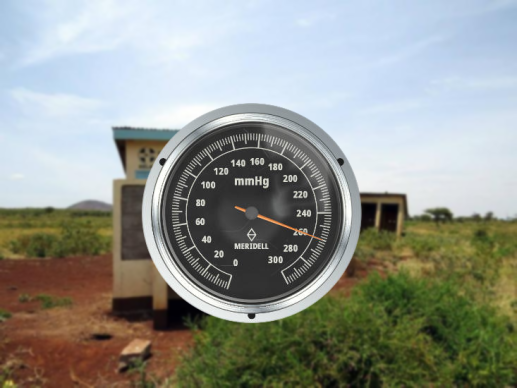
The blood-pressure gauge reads 260 mmHg
